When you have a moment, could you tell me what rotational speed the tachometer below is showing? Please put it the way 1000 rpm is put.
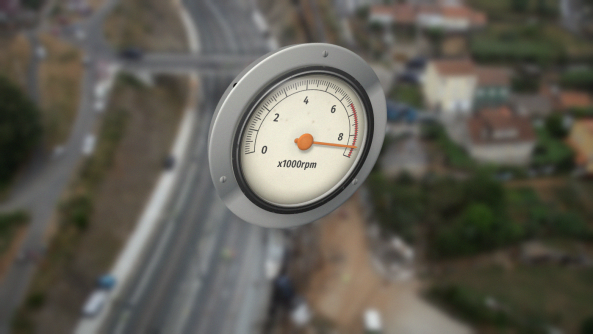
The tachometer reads 8500 rpm
